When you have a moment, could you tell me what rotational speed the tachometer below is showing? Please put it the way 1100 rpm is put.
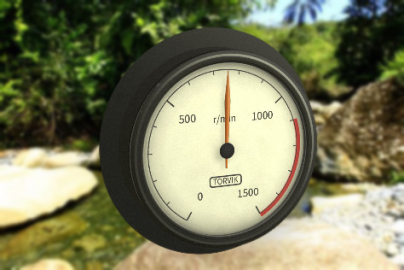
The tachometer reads 750 rpm
